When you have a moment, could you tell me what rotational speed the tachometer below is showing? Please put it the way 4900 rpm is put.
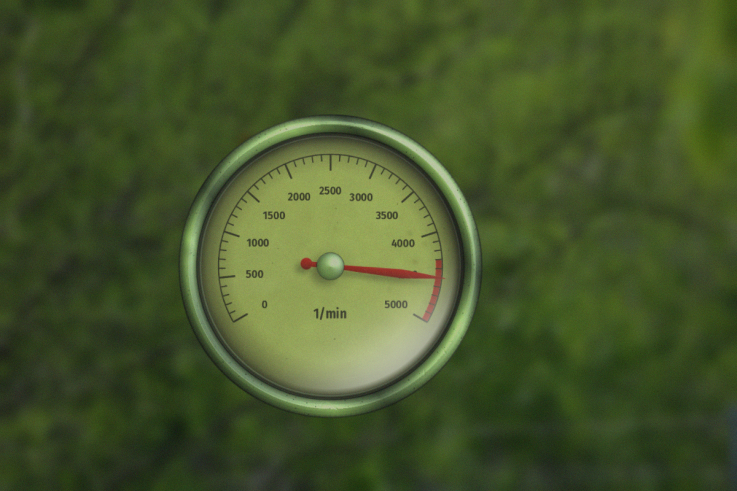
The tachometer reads 4500 rpm
